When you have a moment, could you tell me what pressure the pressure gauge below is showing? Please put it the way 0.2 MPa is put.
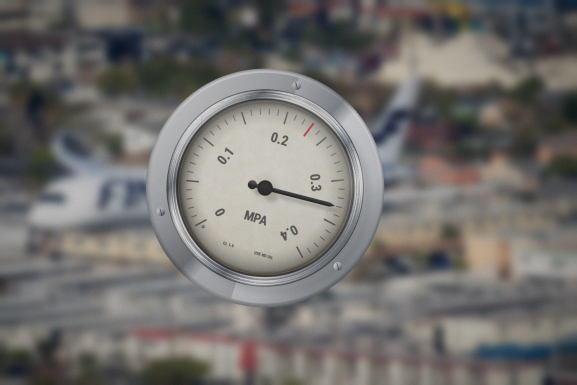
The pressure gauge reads 0.33 MPa
